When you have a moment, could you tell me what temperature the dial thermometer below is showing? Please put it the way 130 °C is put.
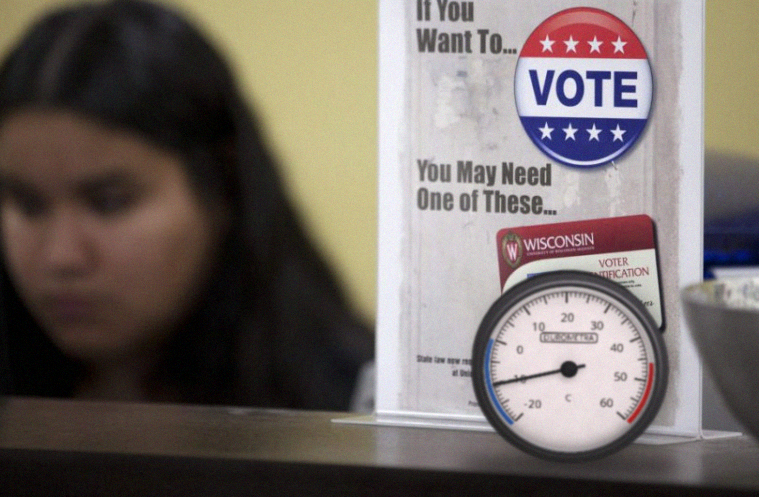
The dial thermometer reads -10 °C
